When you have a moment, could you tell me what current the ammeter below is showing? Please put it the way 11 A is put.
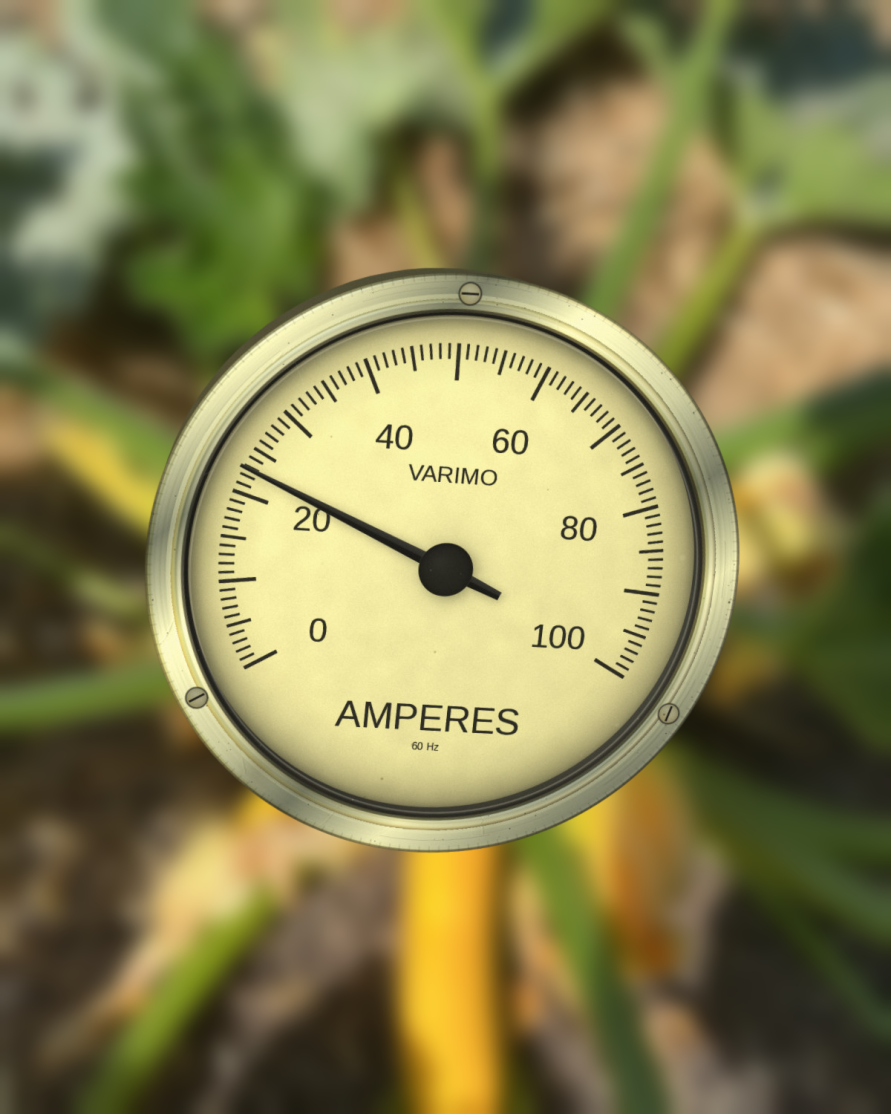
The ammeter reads 23 A
